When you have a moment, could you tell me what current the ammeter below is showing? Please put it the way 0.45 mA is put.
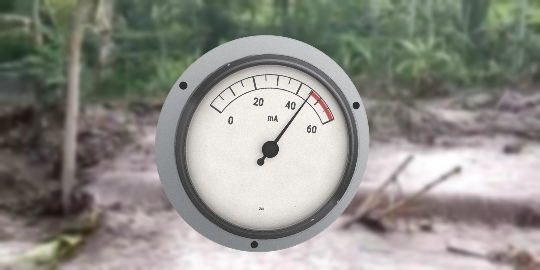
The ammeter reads 45 mA
